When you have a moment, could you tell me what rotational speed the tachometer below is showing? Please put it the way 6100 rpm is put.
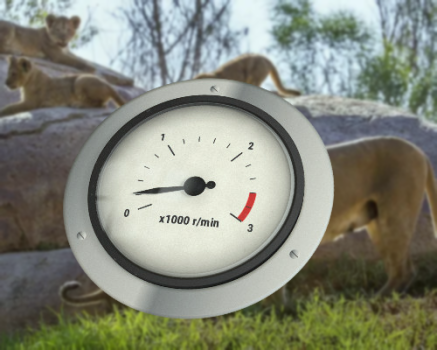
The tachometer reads 200 rpm
